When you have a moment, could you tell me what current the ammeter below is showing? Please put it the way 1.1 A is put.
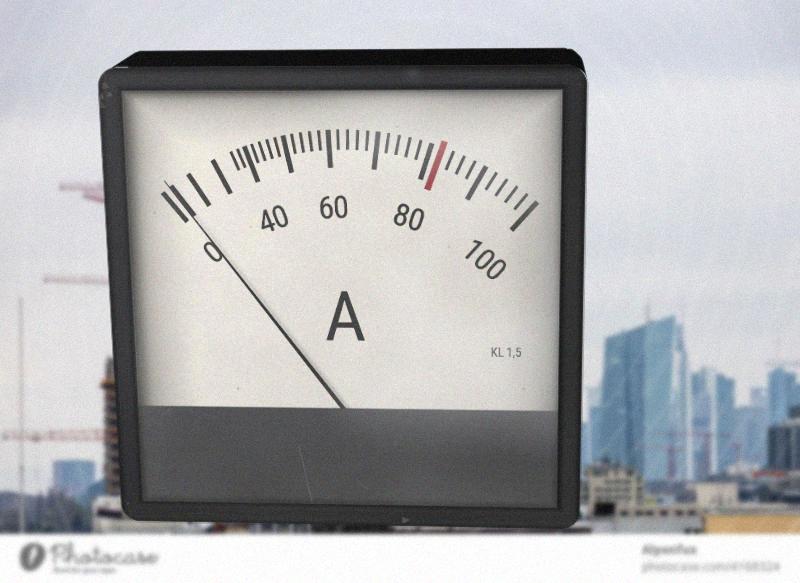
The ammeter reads 10 A
